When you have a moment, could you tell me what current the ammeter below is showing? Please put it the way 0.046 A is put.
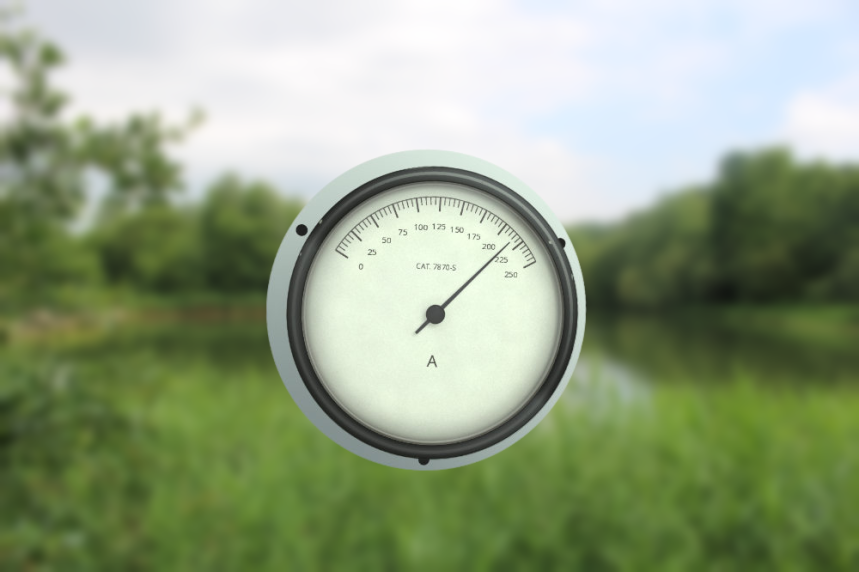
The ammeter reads 215 A
